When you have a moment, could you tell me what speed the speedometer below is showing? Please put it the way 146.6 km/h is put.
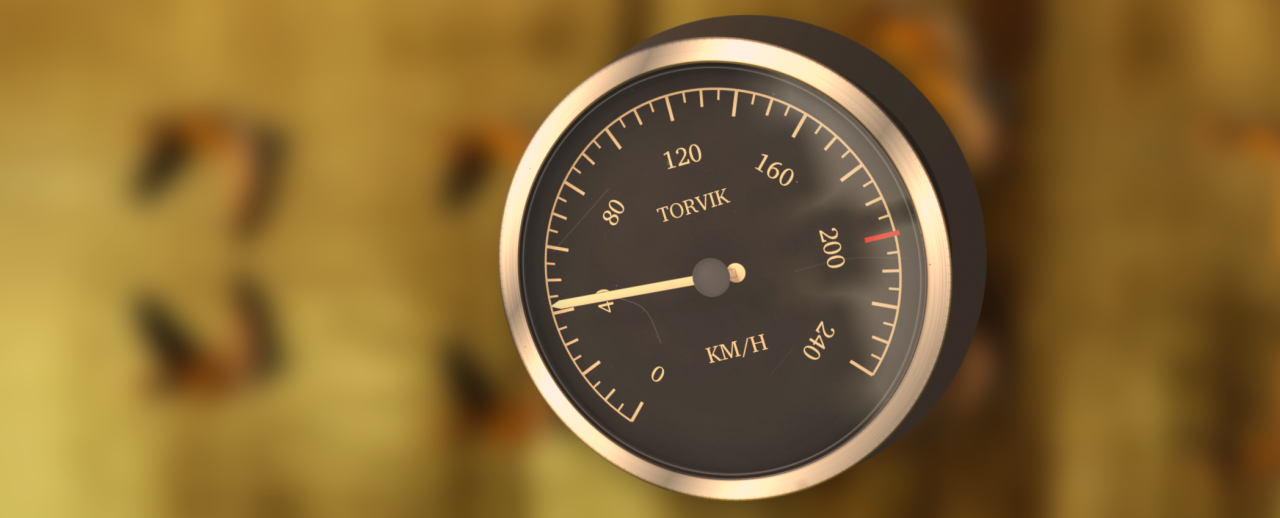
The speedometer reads 42.5 km/h
